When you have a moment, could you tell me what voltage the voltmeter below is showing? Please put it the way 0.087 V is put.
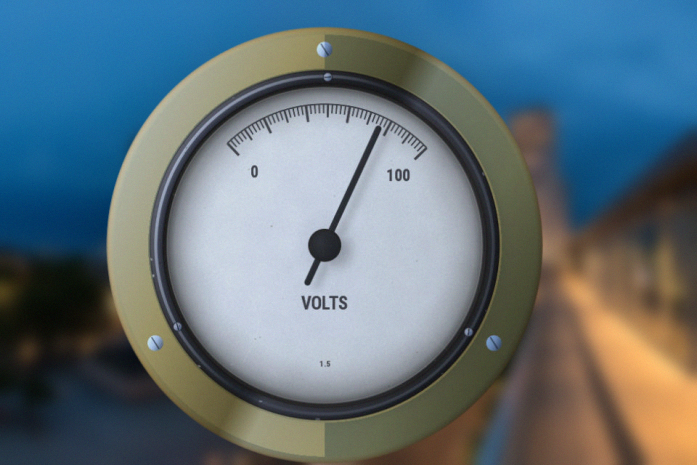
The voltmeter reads 76 V
